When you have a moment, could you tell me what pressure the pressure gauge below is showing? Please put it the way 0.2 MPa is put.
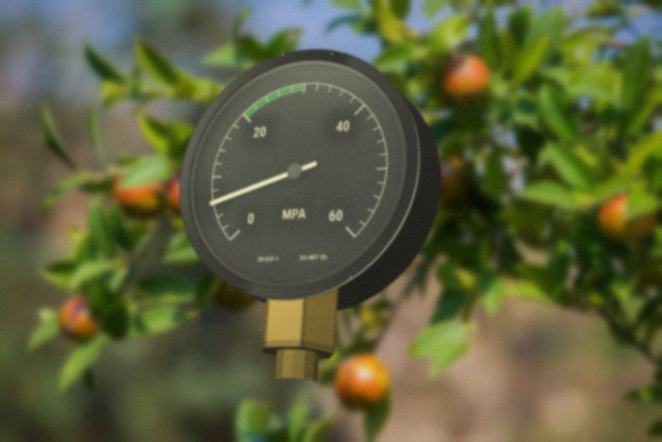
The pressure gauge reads 6 MPa
